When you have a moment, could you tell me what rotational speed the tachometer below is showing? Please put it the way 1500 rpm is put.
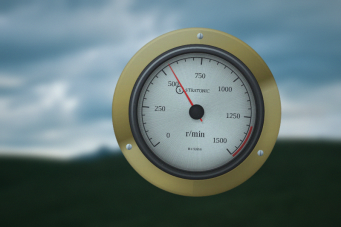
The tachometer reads 550 rpm
